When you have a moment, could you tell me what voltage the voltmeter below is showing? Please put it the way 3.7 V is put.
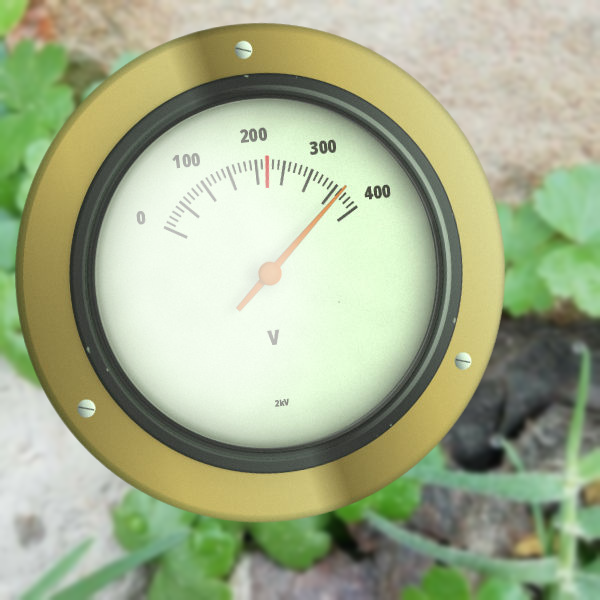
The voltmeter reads 360 V
